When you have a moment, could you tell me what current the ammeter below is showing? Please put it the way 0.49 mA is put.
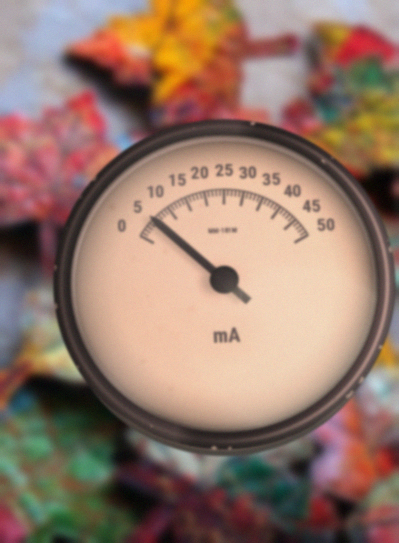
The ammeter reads 5 mA
